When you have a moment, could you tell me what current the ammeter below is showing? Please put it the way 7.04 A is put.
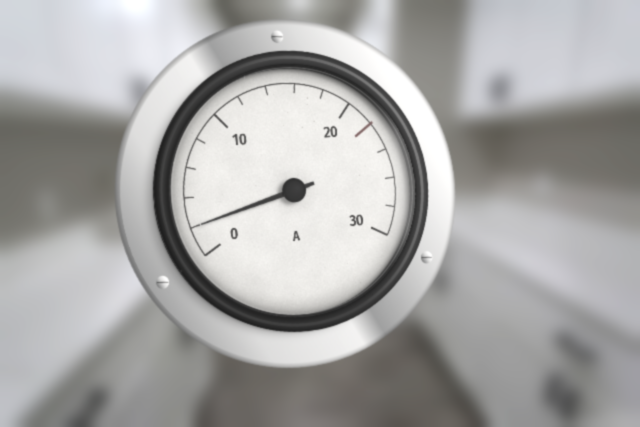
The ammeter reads 2 A
